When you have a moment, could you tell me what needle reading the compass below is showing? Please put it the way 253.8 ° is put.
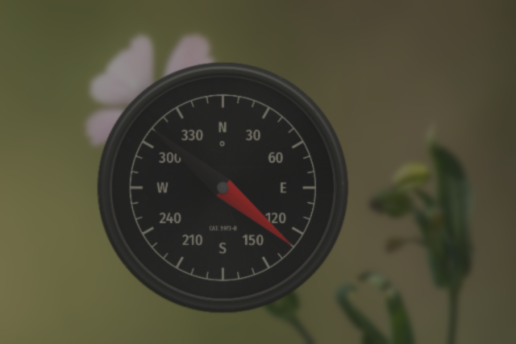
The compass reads 130 °
